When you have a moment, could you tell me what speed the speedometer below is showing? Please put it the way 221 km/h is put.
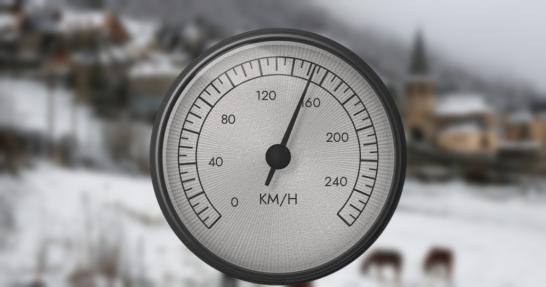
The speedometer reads 152.5 km/h
